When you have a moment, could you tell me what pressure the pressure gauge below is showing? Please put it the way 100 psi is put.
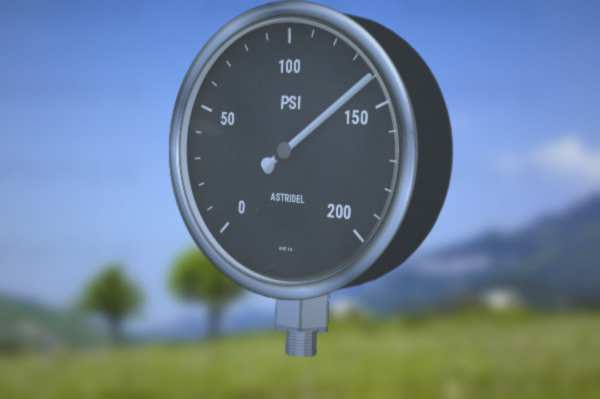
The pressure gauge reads 140 psi
